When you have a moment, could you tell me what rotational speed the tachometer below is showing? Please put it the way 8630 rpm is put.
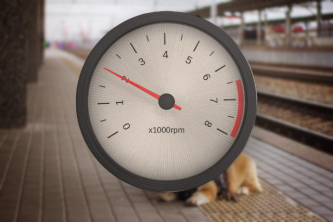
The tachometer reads 2000 rpm
